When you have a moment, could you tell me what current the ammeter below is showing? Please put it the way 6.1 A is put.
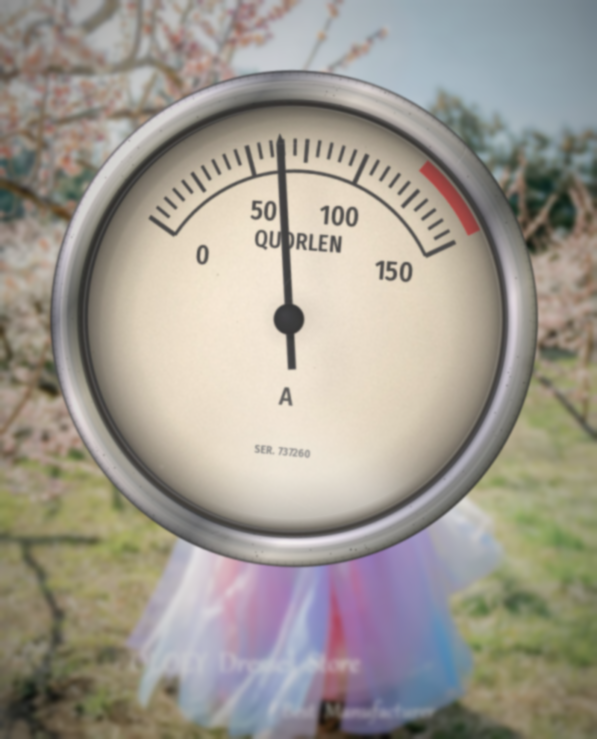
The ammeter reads 65 A
